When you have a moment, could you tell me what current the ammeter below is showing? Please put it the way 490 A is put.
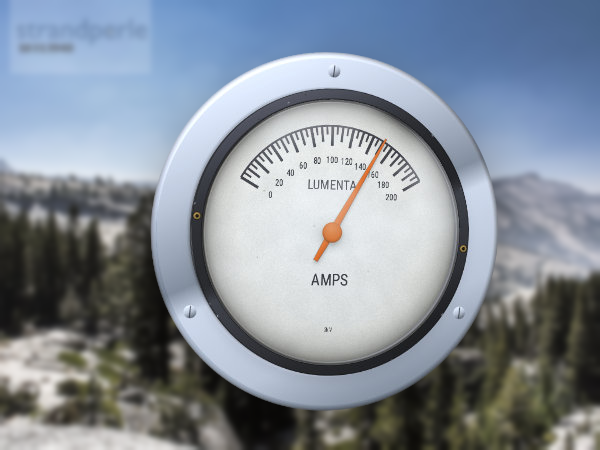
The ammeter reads 150 A
